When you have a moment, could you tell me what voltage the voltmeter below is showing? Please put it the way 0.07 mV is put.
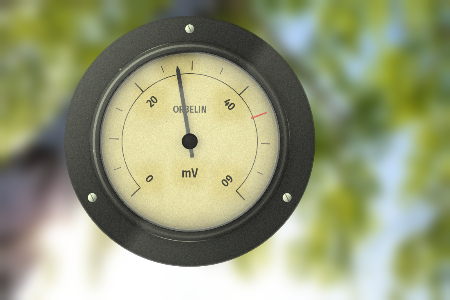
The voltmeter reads 27.5 mV
